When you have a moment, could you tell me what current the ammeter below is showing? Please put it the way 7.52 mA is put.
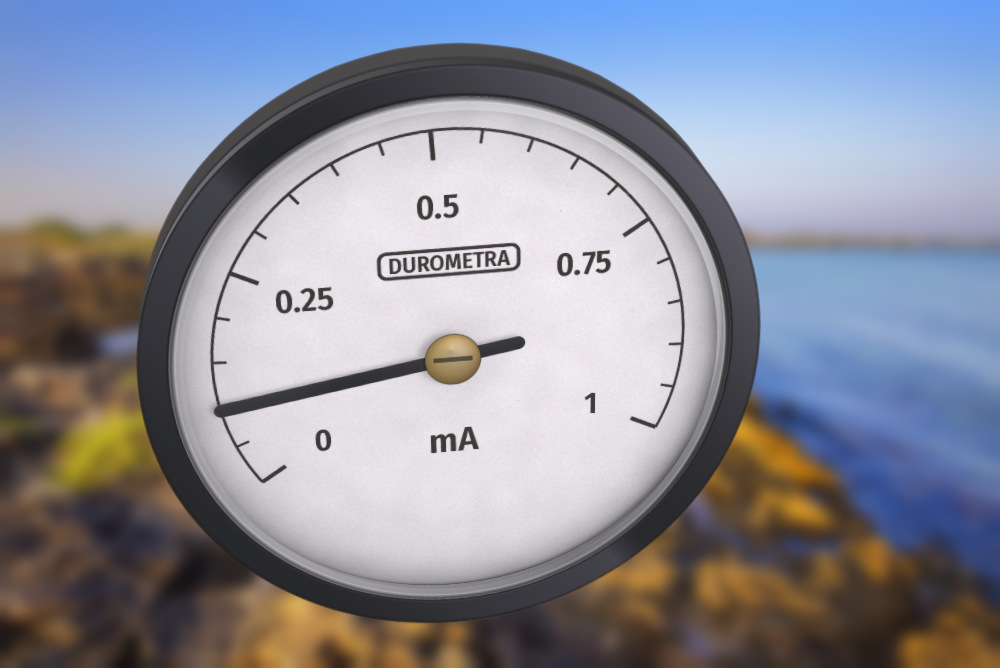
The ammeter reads 0.1 mA
